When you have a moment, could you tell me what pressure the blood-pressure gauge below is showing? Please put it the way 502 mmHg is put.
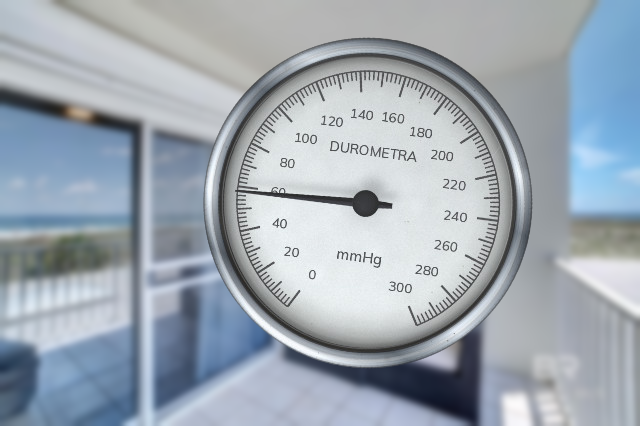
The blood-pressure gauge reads 58 mmHg
